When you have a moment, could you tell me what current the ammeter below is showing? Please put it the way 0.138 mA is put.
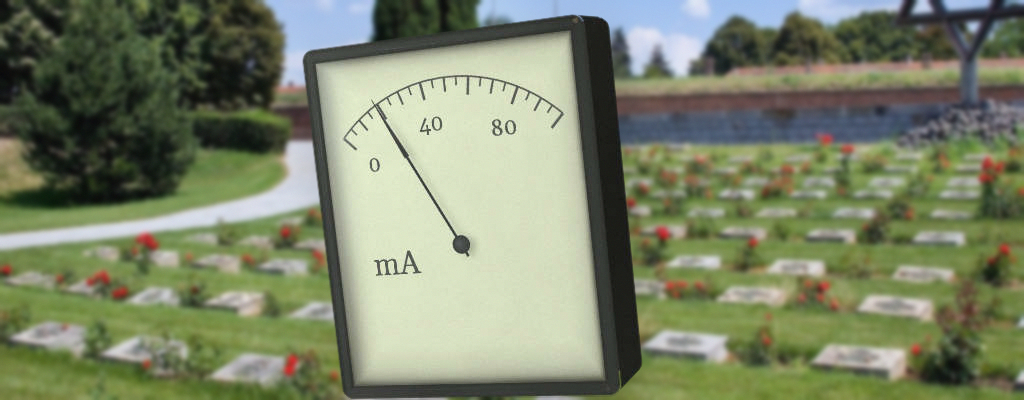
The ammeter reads 20 mA
